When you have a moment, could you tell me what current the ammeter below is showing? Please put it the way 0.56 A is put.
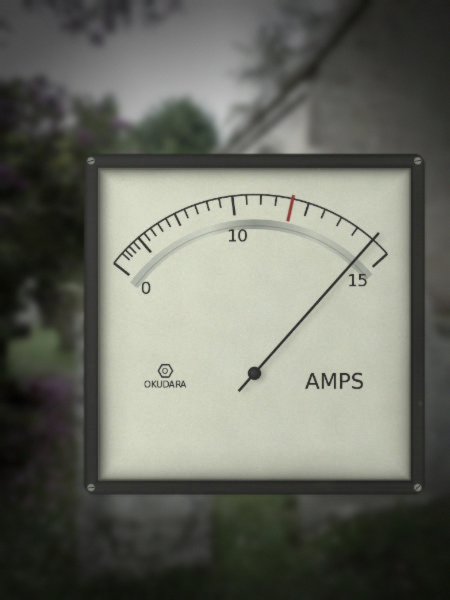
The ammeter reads 14.5 A
